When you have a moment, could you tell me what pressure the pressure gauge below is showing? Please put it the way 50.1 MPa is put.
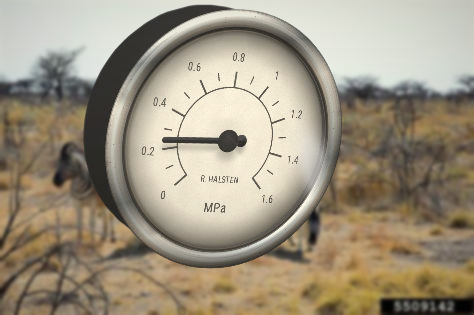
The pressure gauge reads 0.25 MPa
